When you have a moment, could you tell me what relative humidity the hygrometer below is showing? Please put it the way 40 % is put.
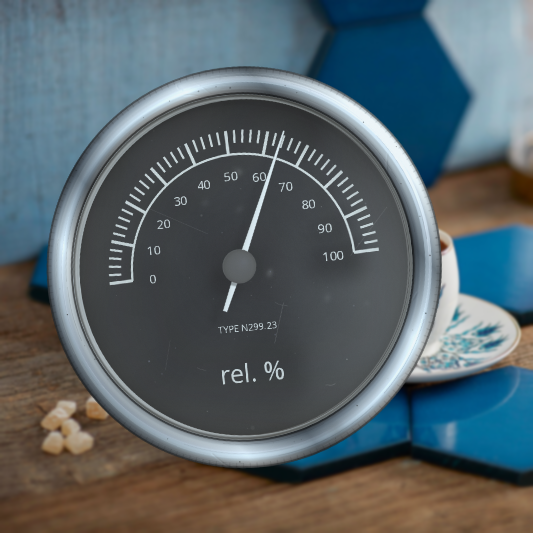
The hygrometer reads 64 %
